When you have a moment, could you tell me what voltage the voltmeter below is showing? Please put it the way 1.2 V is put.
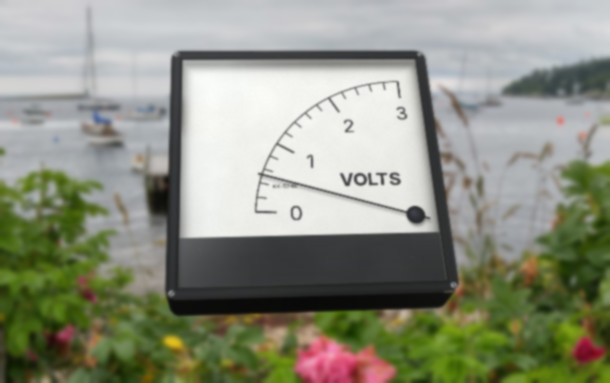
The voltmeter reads 0.5 V
